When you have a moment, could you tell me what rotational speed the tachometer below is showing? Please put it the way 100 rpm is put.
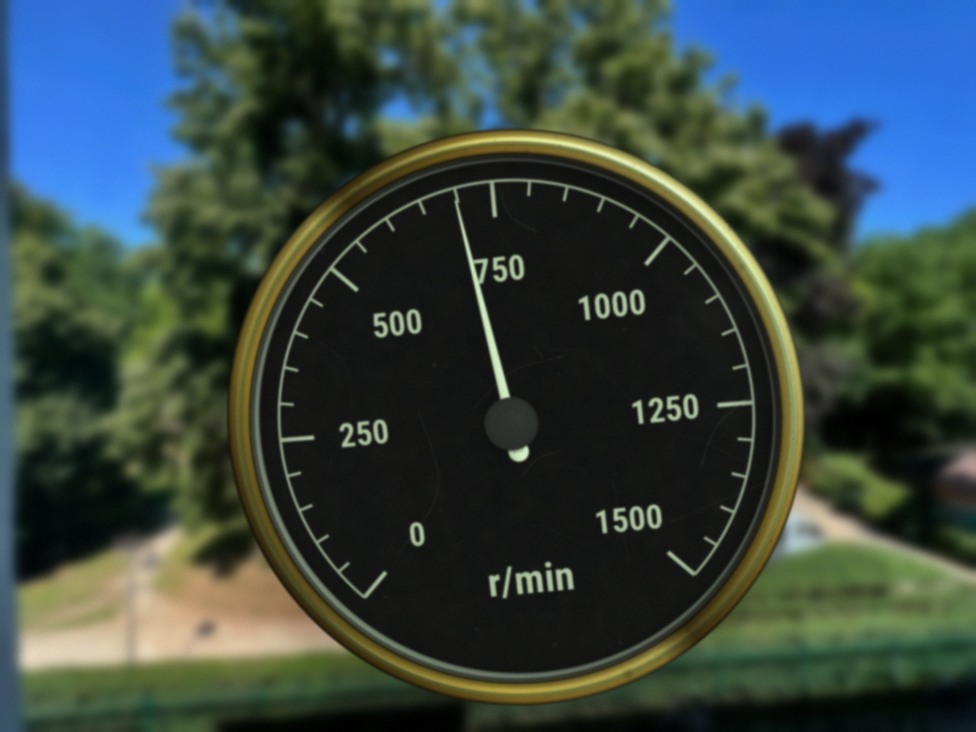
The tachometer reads 700 rpm
